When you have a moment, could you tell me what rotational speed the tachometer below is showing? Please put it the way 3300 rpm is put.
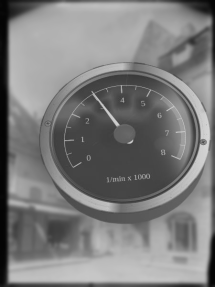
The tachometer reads 3000 rpm
